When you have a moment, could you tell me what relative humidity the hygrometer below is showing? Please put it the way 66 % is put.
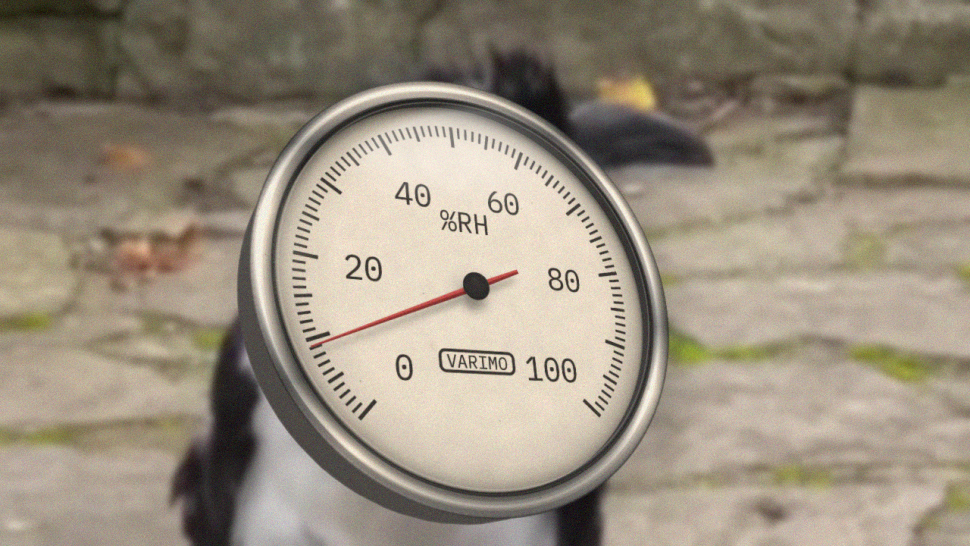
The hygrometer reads 9 %
